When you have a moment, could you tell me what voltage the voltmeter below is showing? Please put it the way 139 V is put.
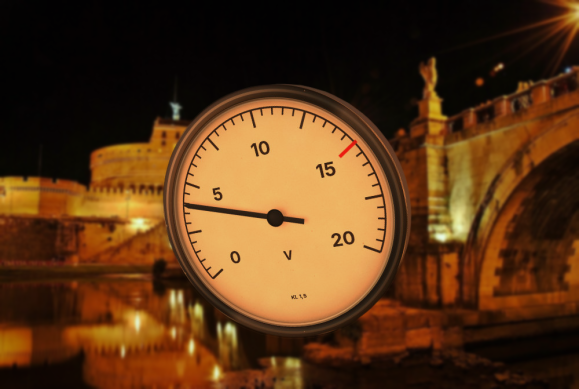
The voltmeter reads 4 V
